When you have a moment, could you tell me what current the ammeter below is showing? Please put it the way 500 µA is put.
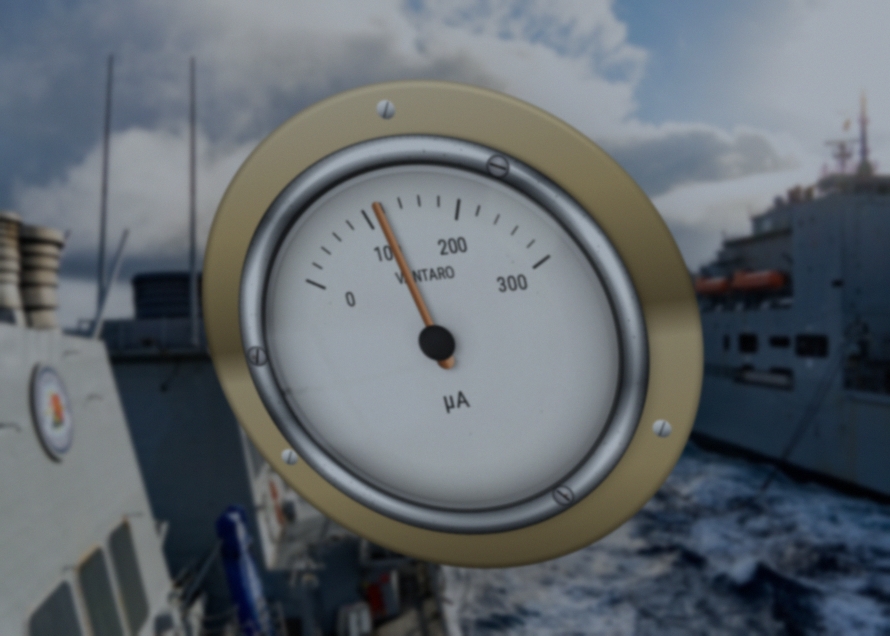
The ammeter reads 120 µA
